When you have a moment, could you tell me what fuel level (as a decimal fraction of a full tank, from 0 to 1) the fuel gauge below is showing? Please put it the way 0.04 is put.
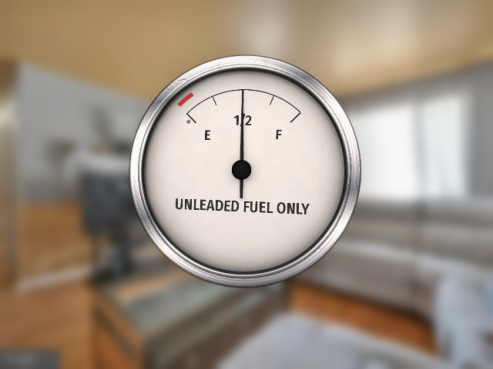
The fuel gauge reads 0.5
